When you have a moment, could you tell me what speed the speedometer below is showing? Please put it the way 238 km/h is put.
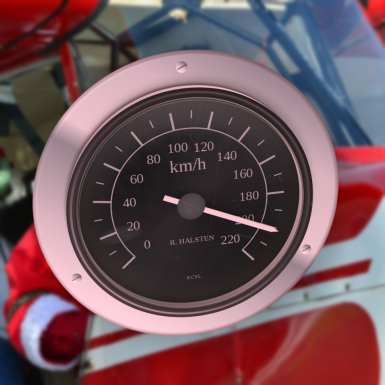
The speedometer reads 200 km/h
